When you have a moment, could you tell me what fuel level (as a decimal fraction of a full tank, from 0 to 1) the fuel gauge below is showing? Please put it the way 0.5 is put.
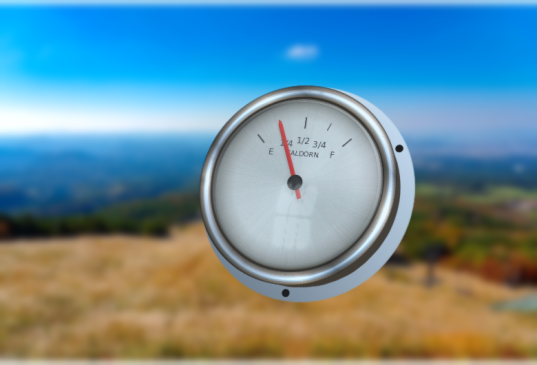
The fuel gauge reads 0.25
